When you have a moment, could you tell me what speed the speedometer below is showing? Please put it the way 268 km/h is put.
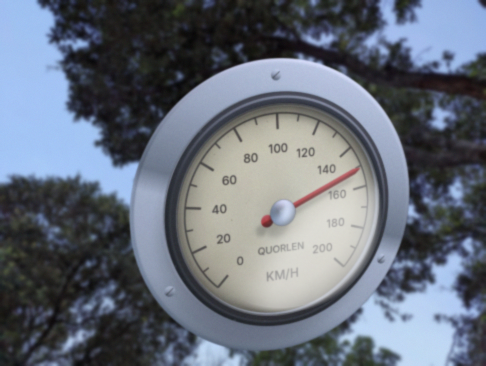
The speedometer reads 150 km/h
